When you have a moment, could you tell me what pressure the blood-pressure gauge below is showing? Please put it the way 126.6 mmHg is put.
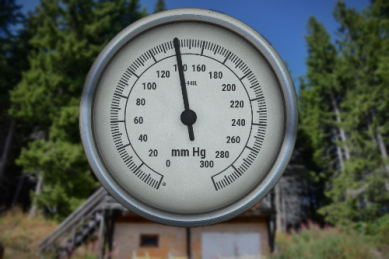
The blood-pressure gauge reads 140 mmHg
